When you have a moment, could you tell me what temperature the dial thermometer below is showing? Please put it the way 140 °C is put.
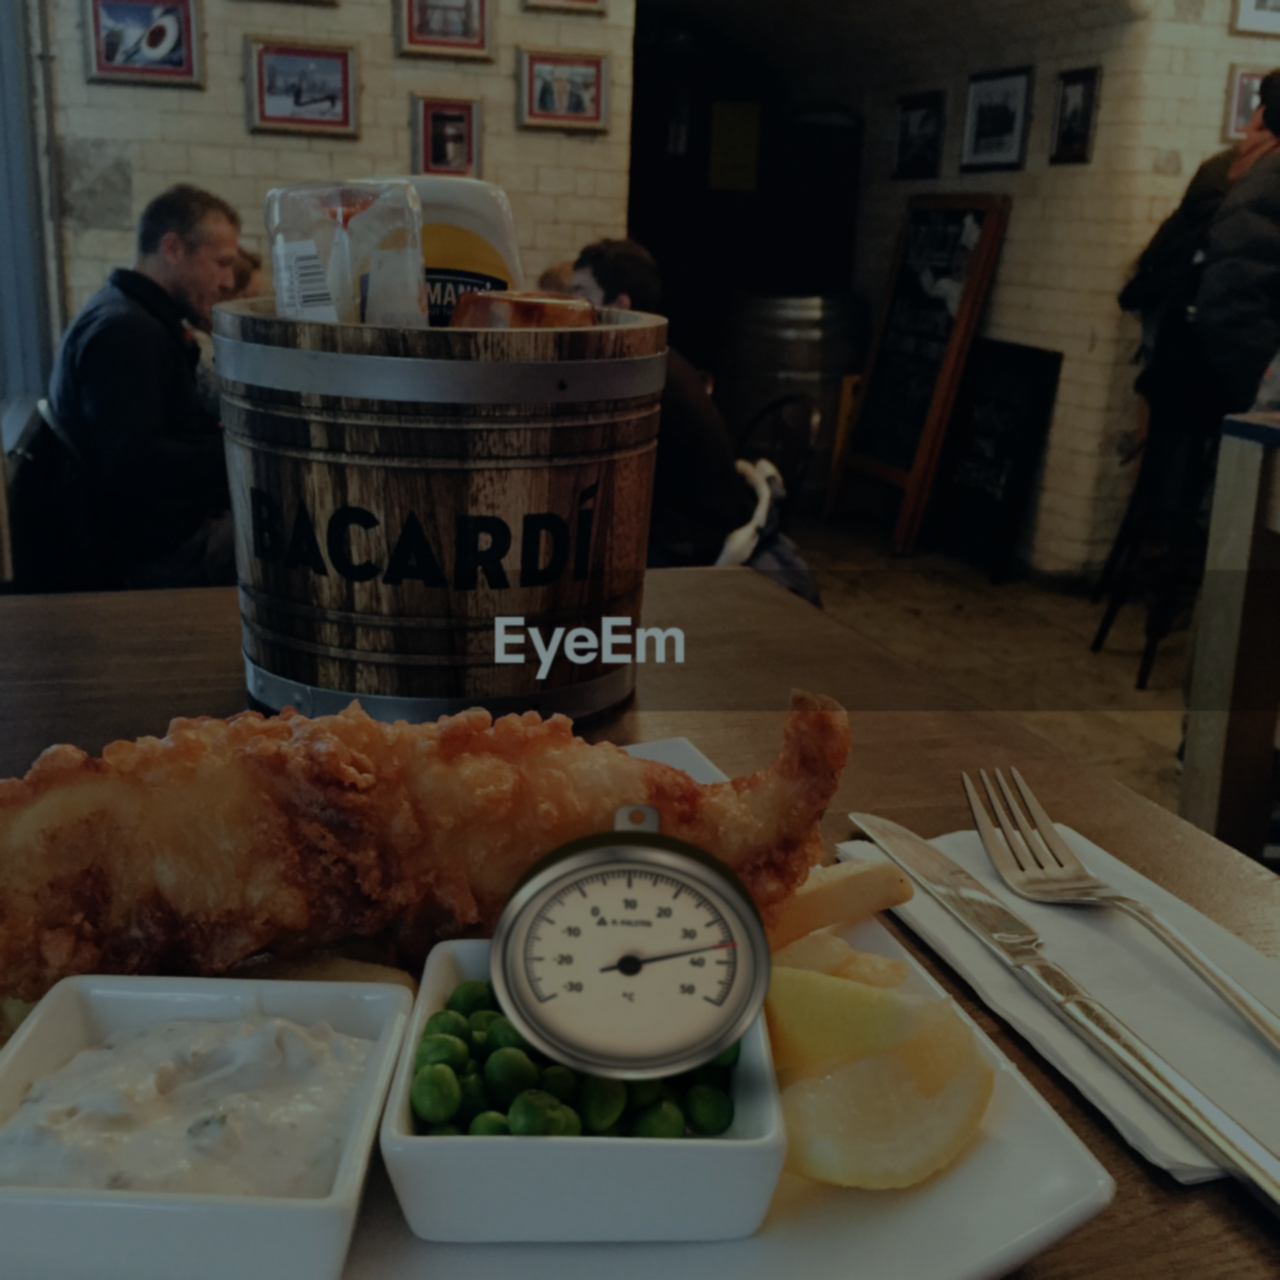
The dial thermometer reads 35 °C
